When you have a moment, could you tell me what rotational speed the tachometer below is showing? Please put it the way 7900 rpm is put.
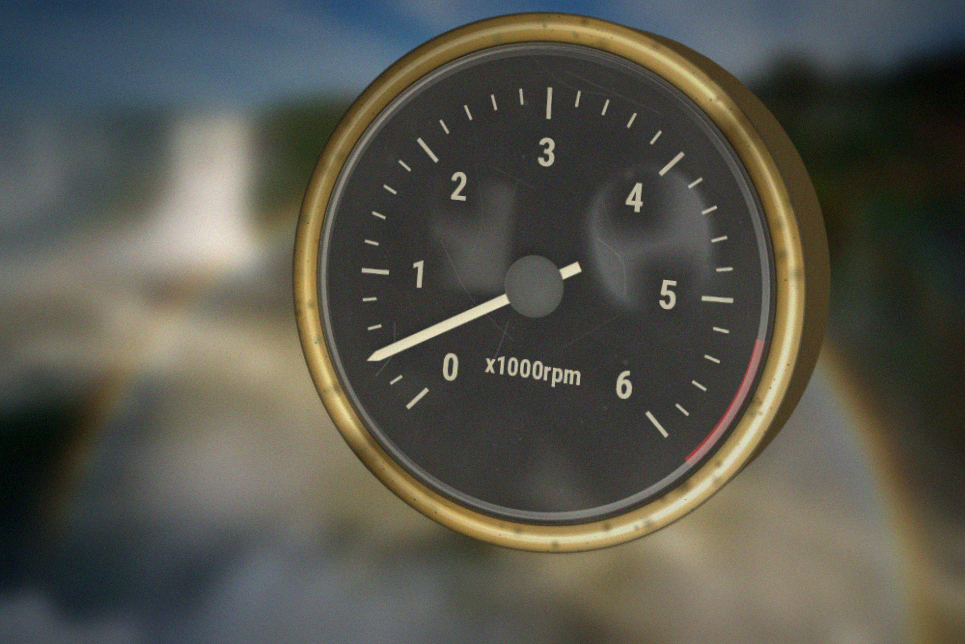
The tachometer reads 400 rpm
